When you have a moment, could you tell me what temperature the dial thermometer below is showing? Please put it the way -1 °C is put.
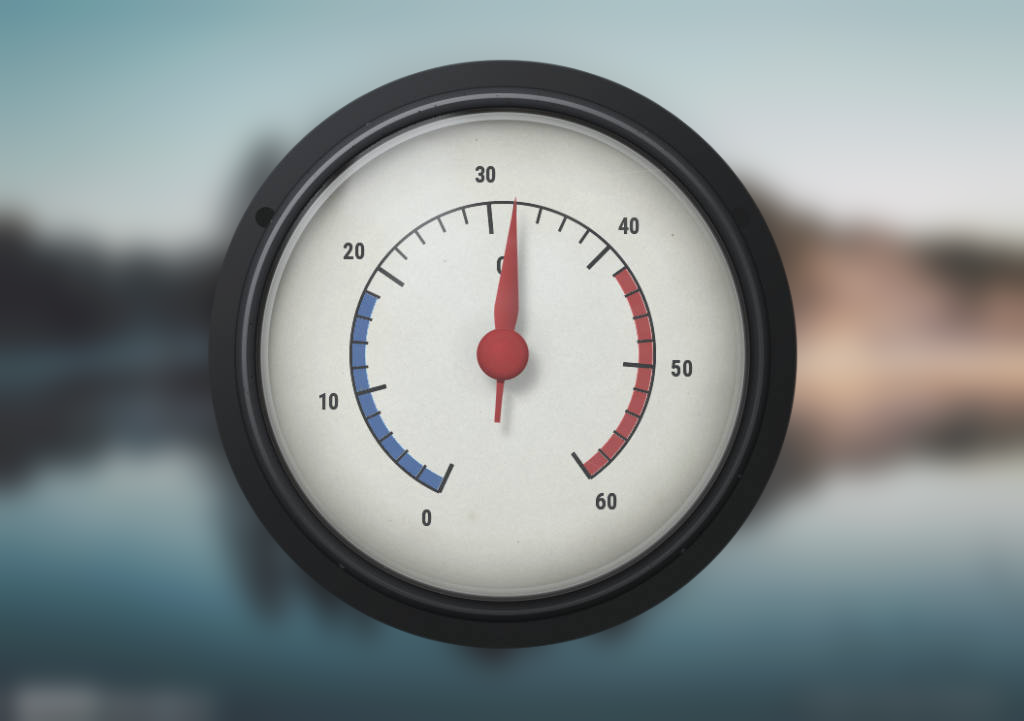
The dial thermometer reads 32 °C
